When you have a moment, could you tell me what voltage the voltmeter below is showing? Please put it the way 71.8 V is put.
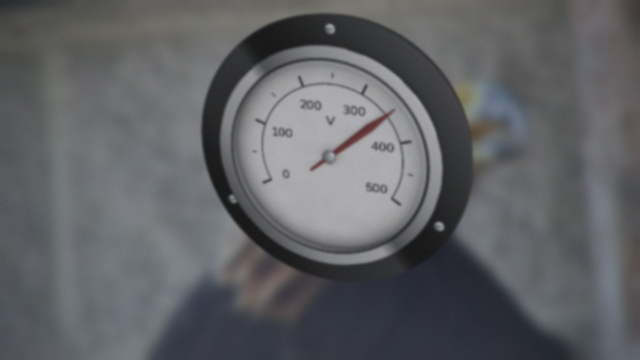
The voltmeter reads 350 V
